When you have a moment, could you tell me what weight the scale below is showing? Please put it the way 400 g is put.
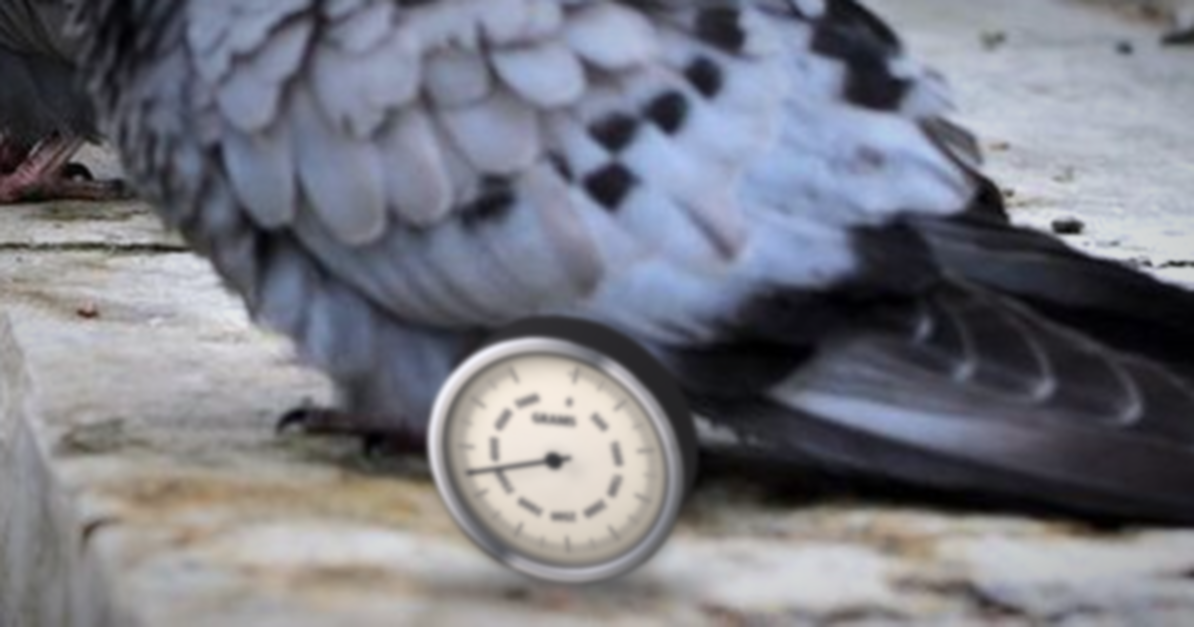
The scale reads 3750 g
